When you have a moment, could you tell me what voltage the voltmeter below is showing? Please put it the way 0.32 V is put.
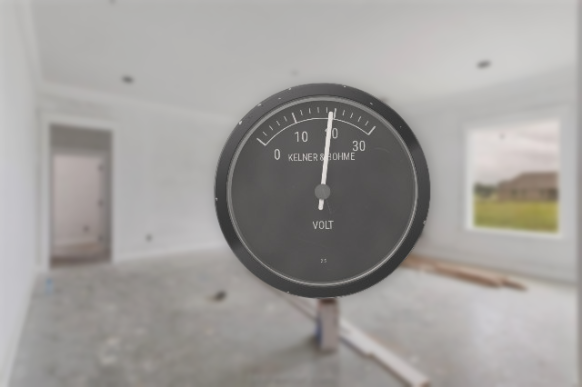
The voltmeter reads 19 V
